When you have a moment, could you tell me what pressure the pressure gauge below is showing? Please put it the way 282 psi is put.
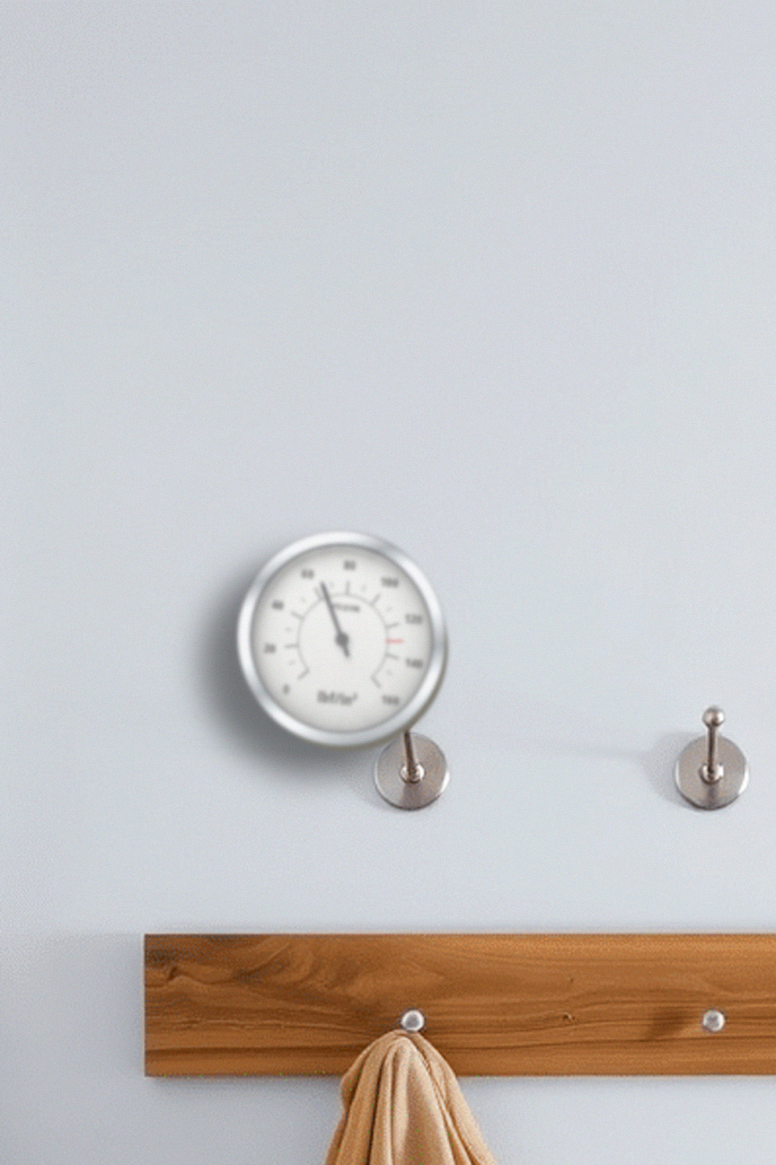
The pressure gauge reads 65 psi
